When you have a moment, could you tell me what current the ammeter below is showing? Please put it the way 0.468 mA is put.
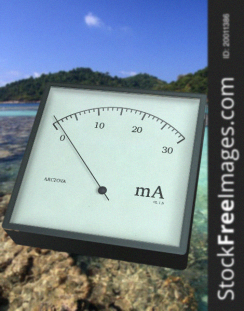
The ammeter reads 1 mA
